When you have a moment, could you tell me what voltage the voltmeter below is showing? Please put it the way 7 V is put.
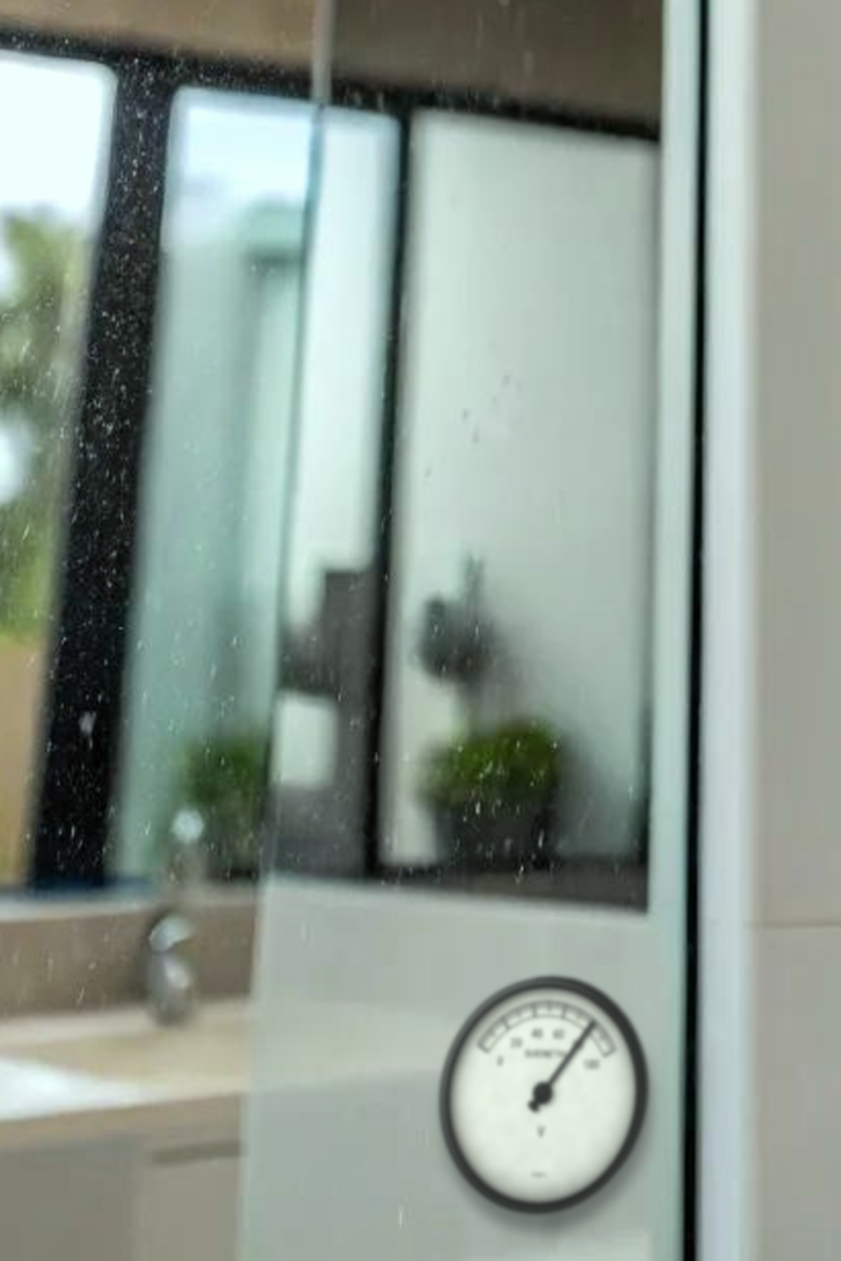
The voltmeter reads 80 V
